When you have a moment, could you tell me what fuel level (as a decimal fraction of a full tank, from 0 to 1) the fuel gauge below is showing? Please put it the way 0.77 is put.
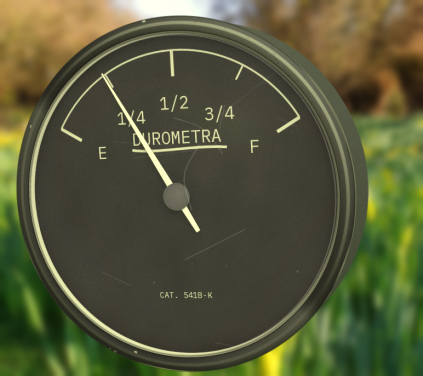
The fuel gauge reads 0.25
